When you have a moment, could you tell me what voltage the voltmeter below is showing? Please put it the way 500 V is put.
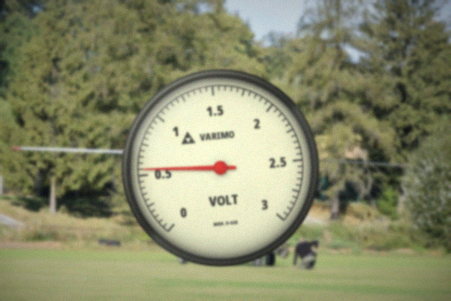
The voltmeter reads 0.55 V
